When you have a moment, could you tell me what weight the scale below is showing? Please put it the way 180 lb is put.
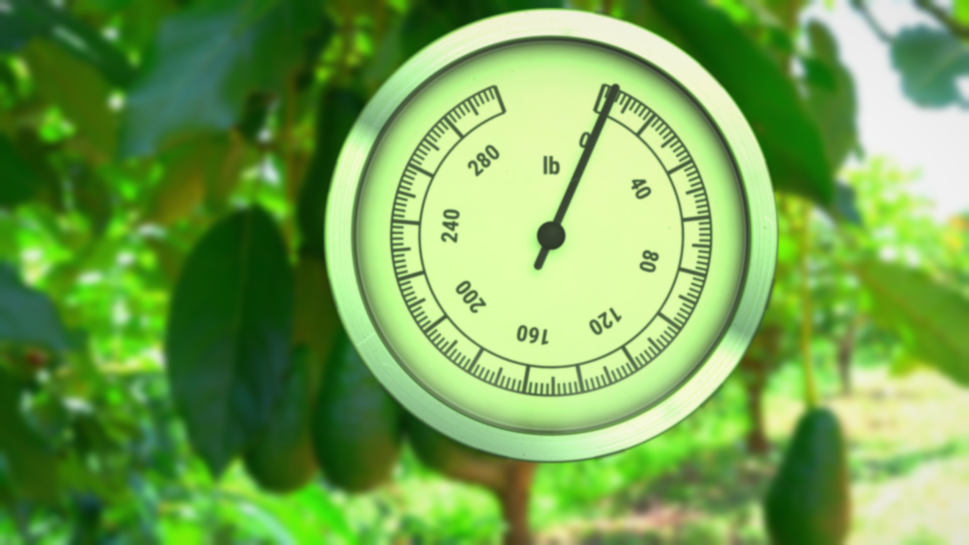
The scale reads 4 lb
